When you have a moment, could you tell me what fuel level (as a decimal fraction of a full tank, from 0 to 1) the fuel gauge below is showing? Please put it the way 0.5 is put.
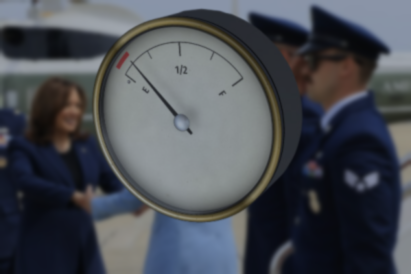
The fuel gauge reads 0.125
